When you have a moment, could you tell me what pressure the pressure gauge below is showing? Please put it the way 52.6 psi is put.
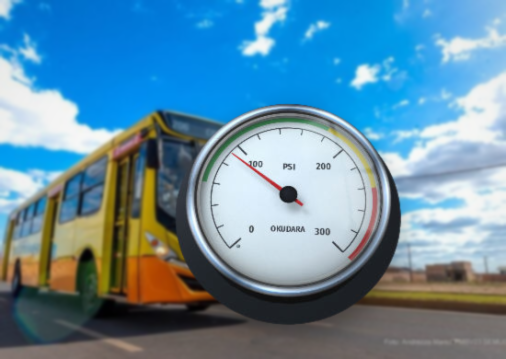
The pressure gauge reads 90 psi
